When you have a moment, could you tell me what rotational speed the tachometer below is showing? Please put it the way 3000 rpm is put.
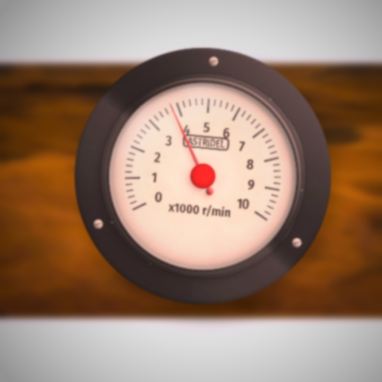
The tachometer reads 3800 rpm
